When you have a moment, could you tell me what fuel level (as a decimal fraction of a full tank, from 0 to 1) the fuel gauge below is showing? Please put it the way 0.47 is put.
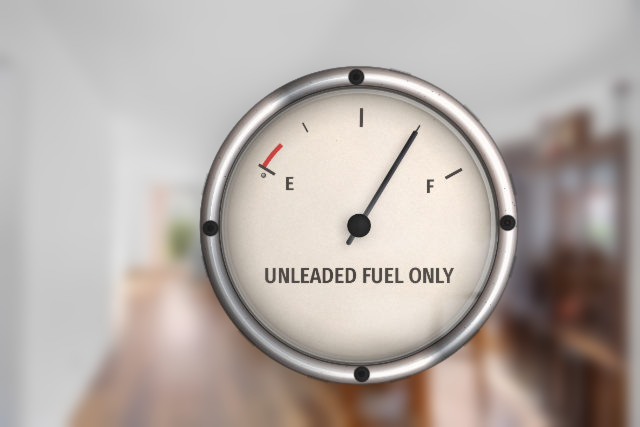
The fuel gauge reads 0.75
